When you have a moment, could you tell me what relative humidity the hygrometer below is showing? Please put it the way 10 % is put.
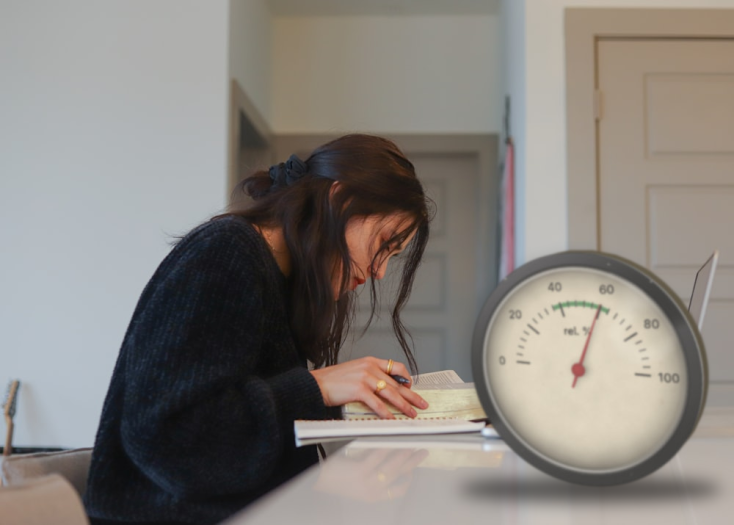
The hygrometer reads 60 %
